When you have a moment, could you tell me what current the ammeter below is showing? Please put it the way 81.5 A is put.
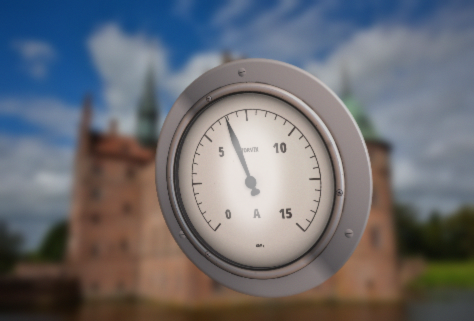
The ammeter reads 6.5 A
